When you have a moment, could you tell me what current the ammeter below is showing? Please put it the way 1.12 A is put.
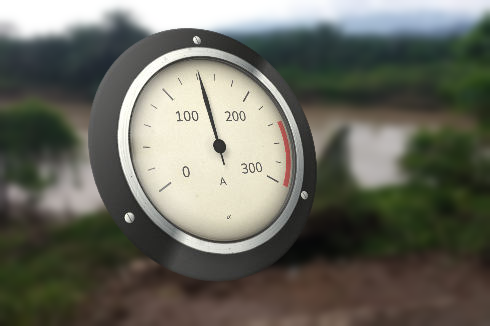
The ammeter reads 140 A
